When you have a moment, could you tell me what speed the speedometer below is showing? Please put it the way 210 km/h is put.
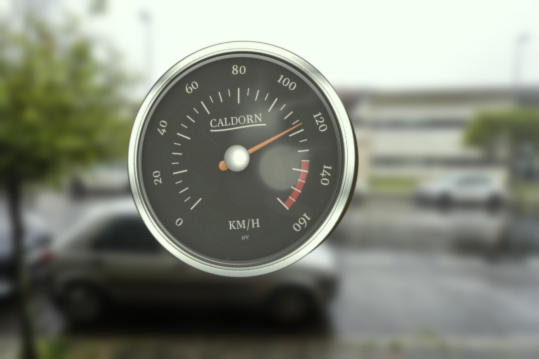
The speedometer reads 117.5 km/h
